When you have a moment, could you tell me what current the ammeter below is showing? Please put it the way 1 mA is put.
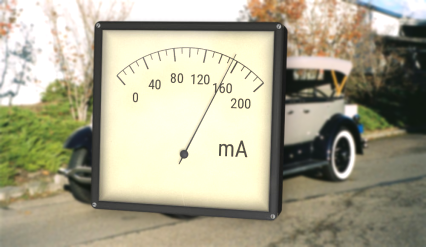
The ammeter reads 155 mA
